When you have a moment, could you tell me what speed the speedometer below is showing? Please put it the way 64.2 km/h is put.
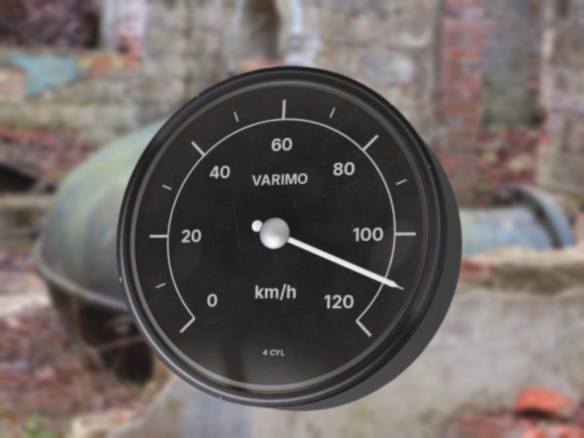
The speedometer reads 110 km/h
